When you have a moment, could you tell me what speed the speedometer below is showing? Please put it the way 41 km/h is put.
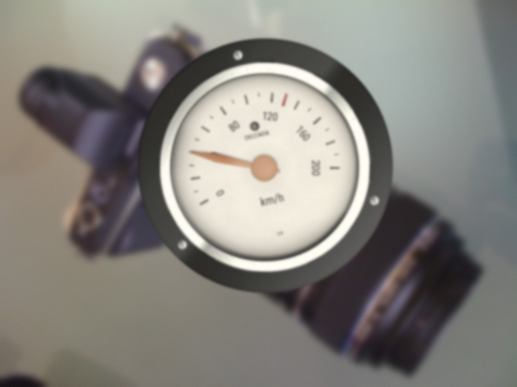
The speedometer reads 40 km/h
